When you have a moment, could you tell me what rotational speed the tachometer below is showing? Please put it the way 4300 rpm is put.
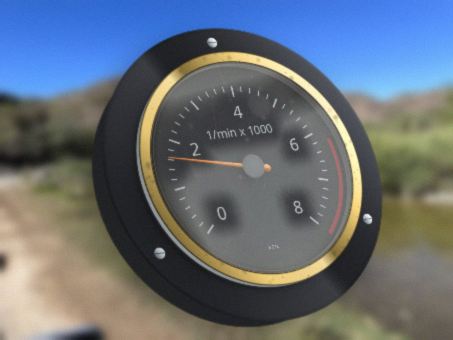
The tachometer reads 1600 rpm
